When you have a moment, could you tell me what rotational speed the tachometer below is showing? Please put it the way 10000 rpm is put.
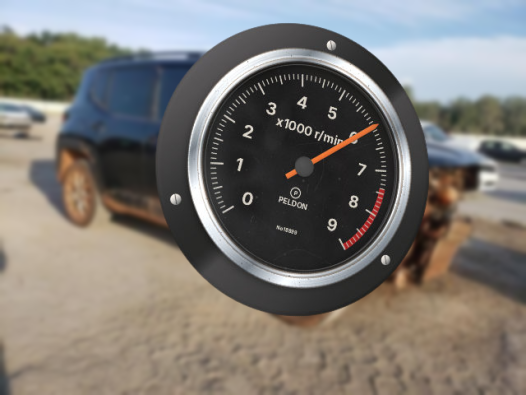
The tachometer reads 6000 rpm
